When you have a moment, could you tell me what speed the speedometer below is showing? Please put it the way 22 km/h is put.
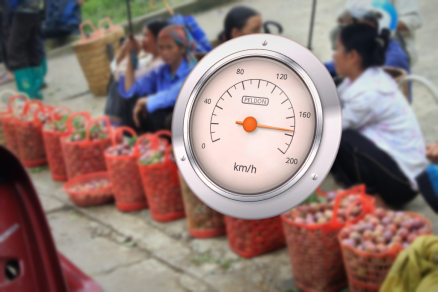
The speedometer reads 175 km/h
